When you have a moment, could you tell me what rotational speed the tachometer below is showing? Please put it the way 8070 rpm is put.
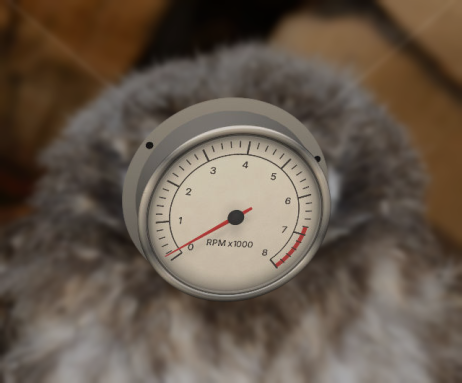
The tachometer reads 200 rpm
